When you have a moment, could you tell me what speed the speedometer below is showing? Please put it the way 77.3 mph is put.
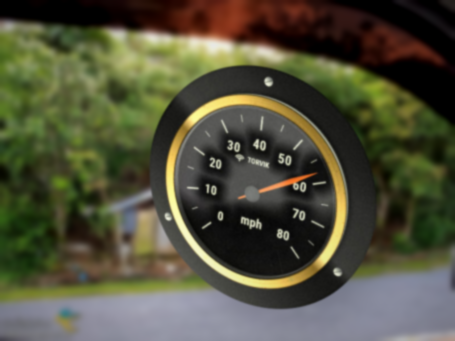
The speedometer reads 57.5 mph
